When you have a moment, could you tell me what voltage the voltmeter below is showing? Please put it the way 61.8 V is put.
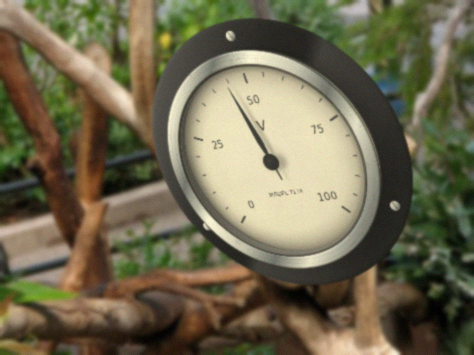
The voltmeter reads 45 V
